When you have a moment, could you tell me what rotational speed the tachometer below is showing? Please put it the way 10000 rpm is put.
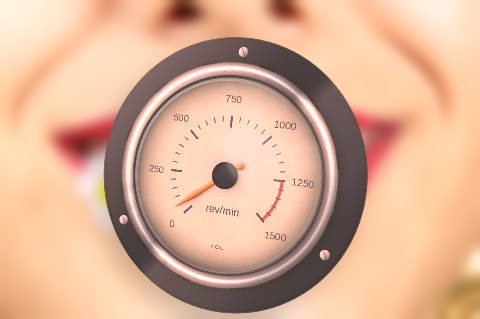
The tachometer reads 50 rpm
